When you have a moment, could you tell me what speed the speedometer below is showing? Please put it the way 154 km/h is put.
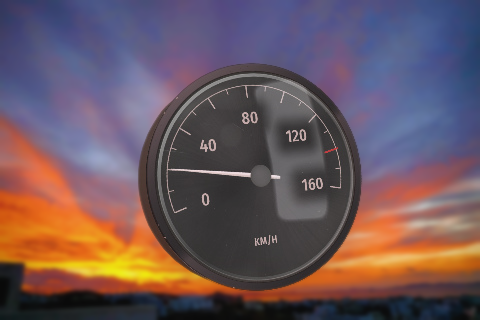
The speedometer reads 20 km/h
